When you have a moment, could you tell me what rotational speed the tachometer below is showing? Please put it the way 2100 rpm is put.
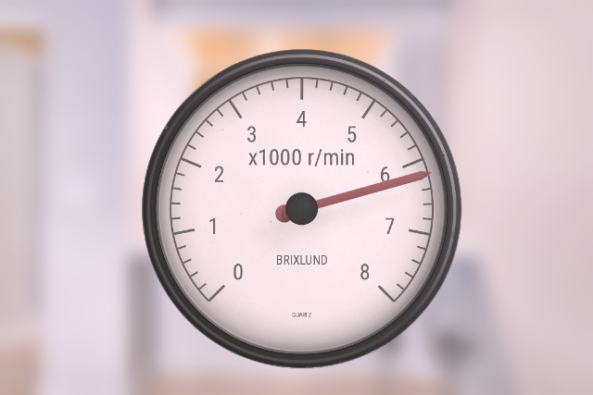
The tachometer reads 6200 rpm
